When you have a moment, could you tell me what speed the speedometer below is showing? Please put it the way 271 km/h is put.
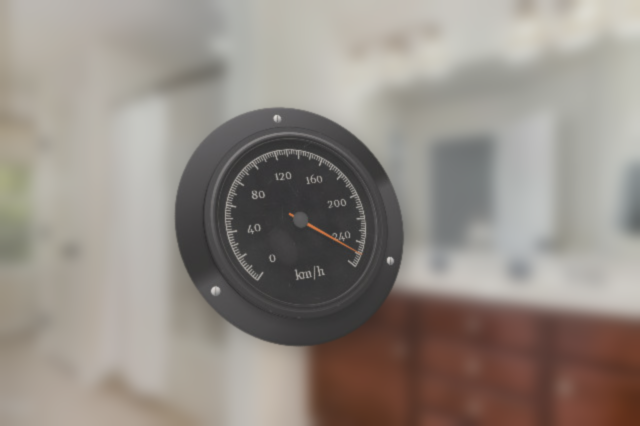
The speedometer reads 250 km/h
